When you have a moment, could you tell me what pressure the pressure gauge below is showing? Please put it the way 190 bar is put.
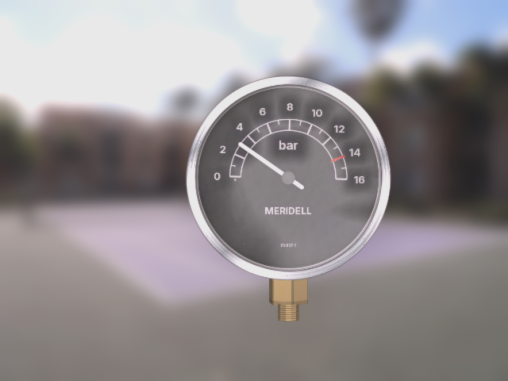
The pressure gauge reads 3 bar
